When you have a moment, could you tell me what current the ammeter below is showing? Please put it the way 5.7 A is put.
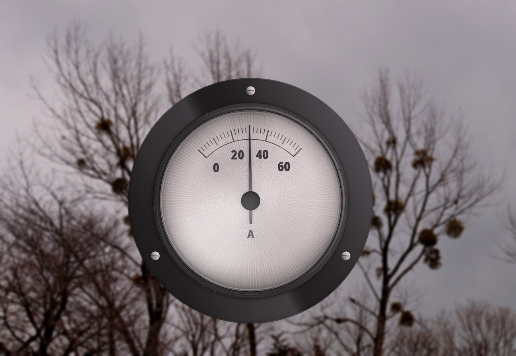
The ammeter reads 30 A
